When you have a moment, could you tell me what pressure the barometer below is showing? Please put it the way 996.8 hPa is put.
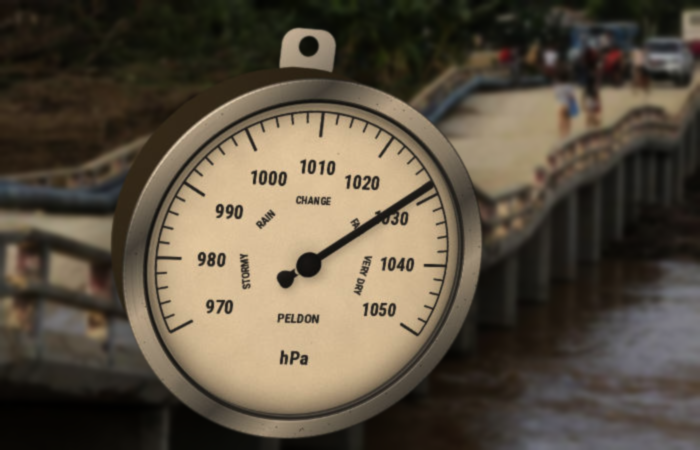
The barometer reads 1028 hPa
